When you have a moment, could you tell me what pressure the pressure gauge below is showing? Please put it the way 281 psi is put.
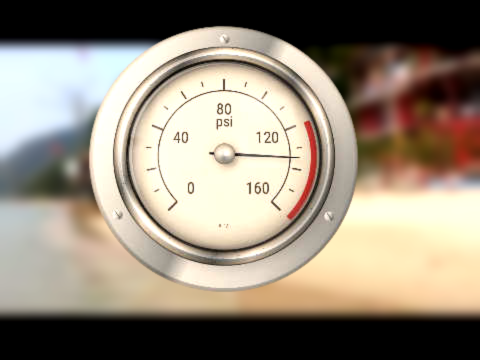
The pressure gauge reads 135 psi
